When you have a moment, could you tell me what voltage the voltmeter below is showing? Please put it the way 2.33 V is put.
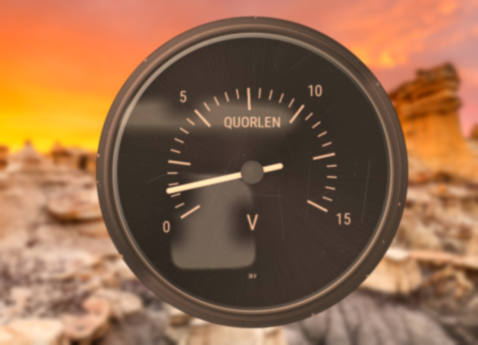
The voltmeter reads 1.25 V
